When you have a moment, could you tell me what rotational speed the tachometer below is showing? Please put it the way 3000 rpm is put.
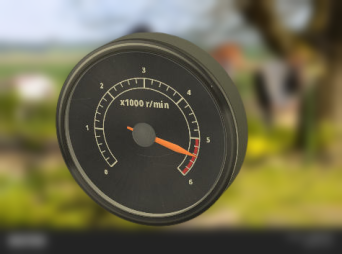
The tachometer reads 5400 rpm
